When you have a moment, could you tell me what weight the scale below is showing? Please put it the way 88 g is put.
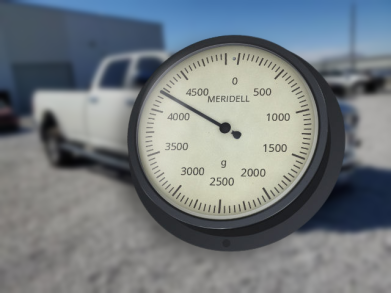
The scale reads 4200 g
